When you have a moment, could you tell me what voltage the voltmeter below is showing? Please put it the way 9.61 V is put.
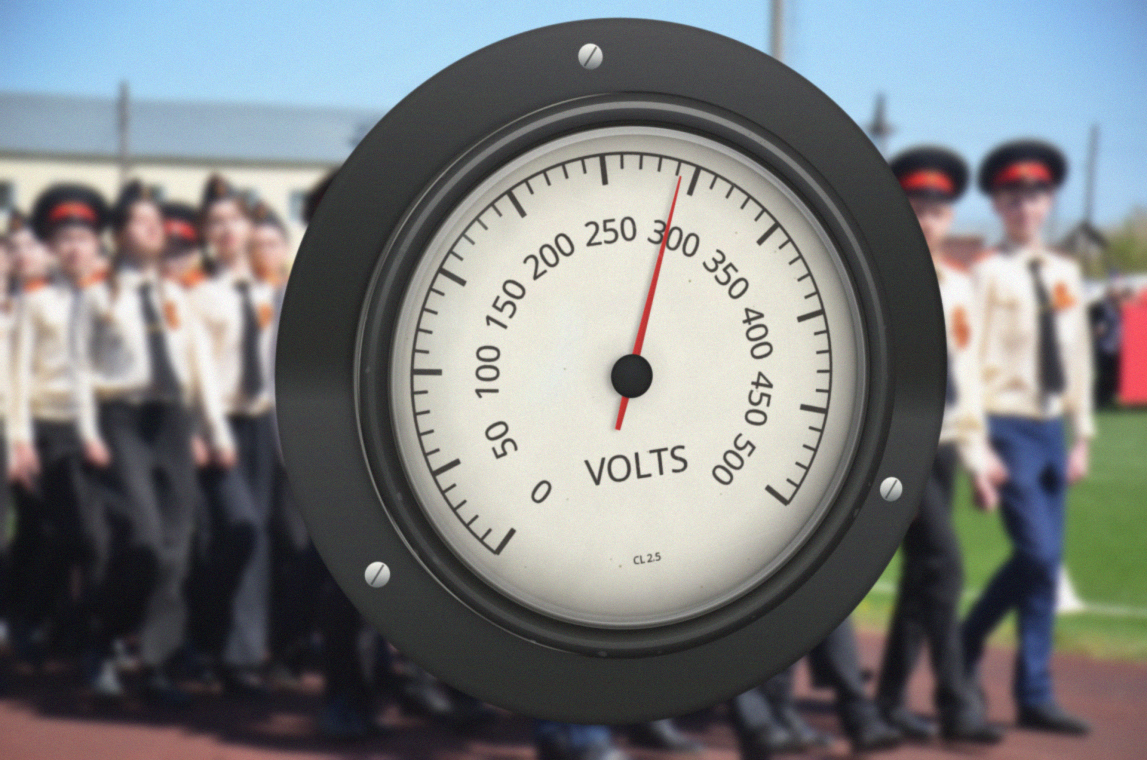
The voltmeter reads 290 V
